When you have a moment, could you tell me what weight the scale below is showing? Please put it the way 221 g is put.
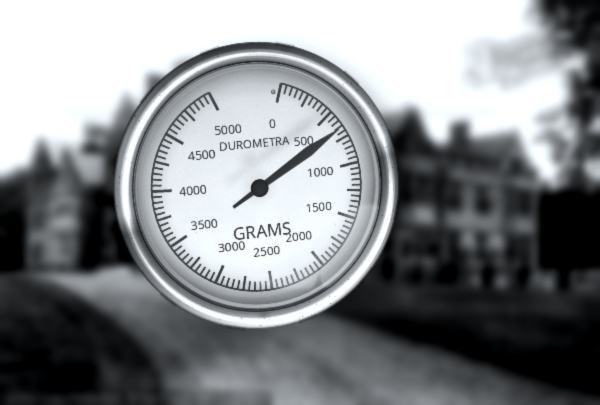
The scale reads 650 g
